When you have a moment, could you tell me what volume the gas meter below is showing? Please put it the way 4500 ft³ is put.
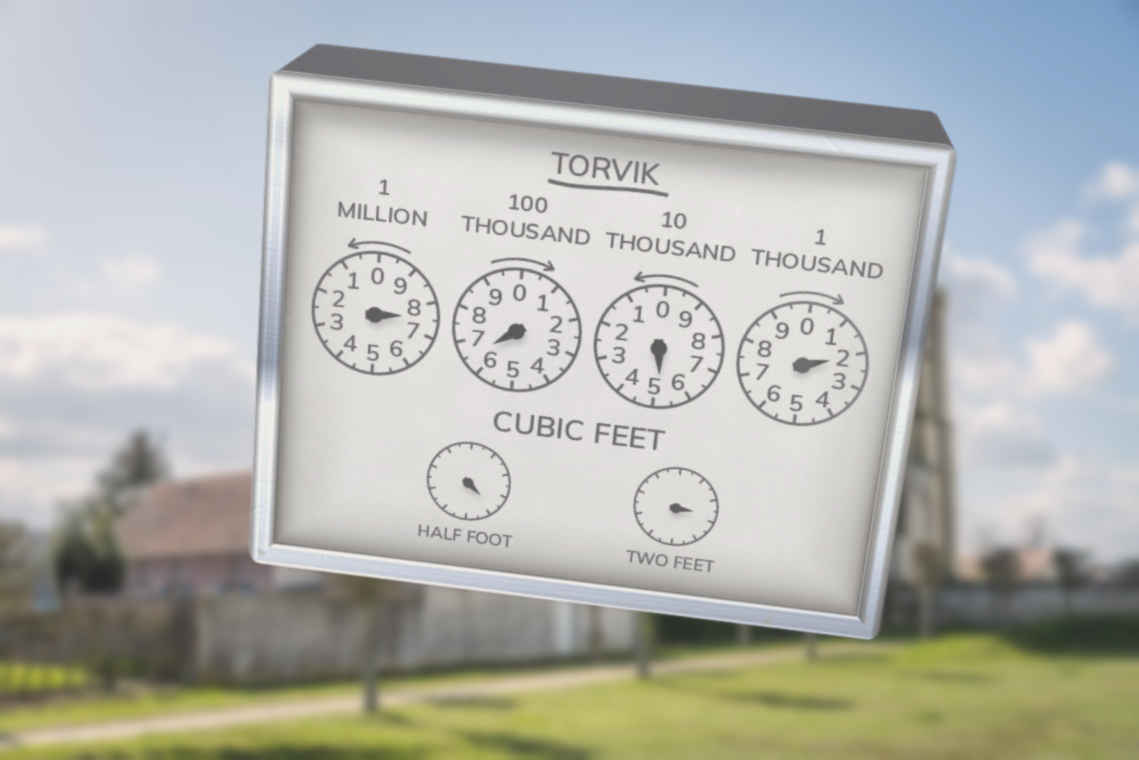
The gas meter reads 765200 ft³
